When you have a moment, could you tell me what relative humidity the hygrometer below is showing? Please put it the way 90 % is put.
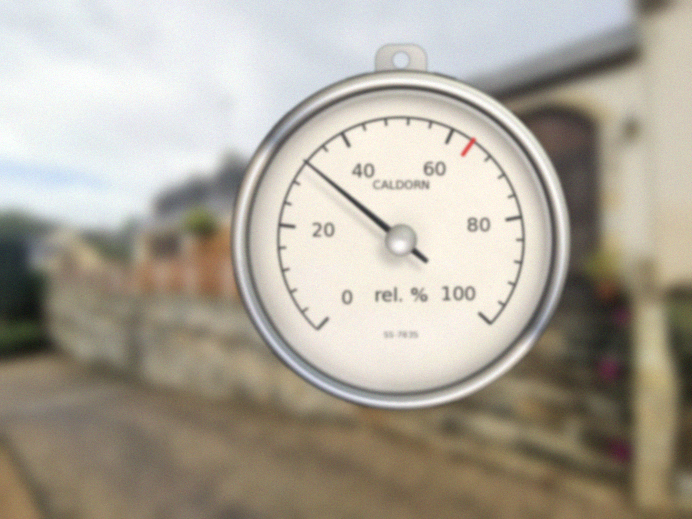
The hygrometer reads 32 %
